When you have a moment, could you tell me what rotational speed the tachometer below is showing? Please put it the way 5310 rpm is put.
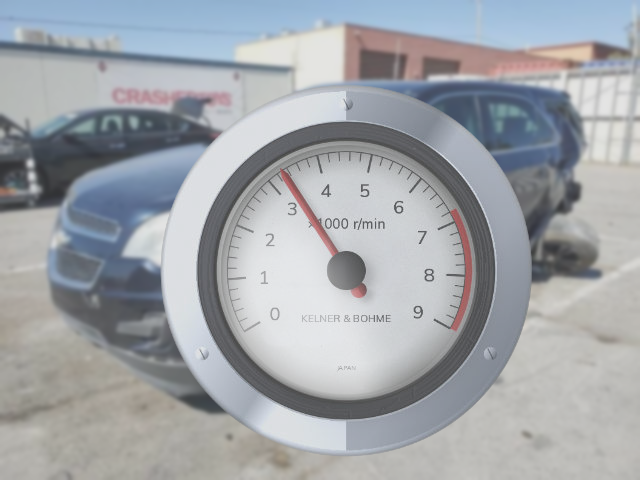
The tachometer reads 3300 rpm
